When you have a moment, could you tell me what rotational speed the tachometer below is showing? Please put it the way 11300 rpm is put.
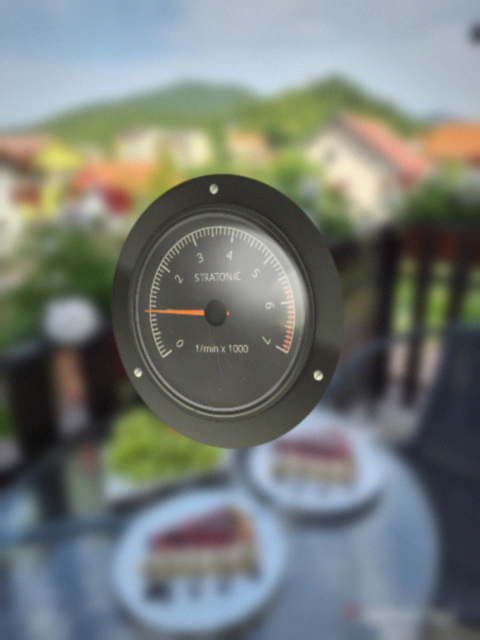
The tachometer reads 1000 rpm
